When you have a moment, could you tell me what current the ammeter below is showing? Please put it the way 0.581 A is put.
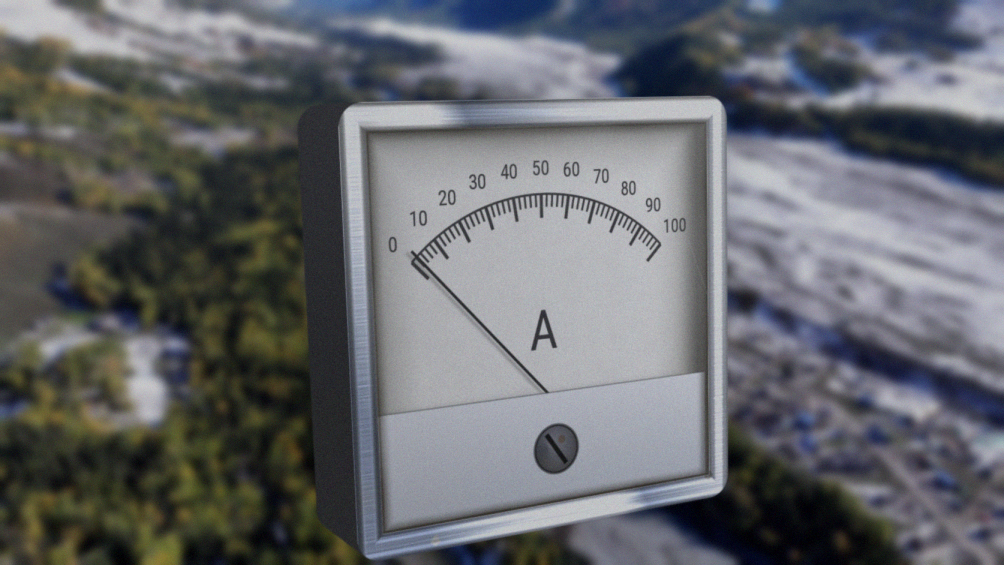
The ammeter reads 2 A
